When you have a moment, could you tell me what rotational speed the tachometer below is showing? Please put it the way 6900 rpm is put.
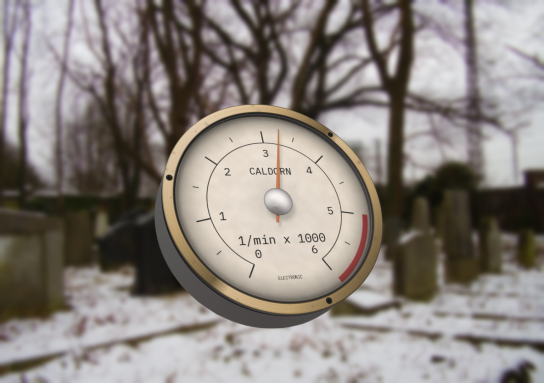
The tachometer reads 3250 rpm
